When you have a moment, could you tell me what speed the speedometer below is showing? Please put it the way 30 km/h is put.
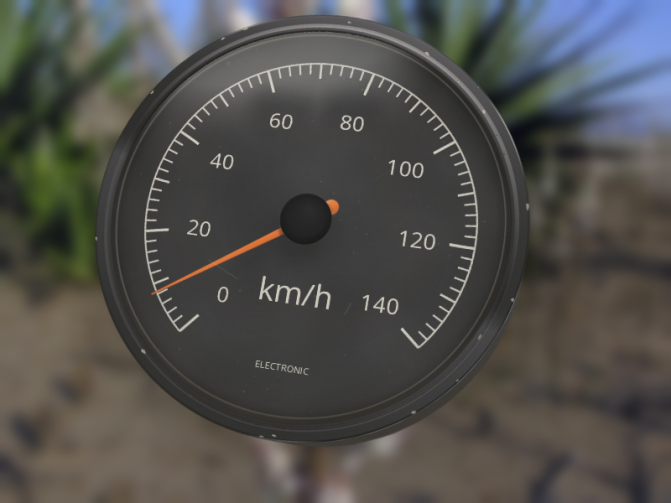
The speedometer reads 8 km/h
